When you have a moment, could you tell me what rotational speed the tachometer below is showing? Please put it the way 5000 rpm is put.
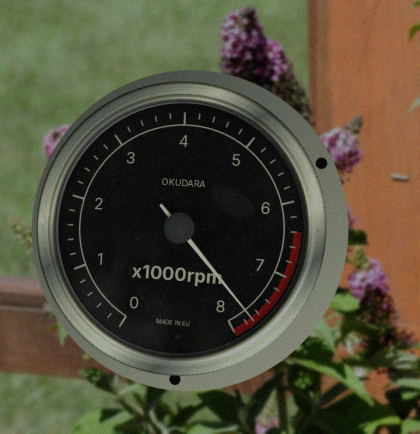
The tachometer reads 7700 rpm
